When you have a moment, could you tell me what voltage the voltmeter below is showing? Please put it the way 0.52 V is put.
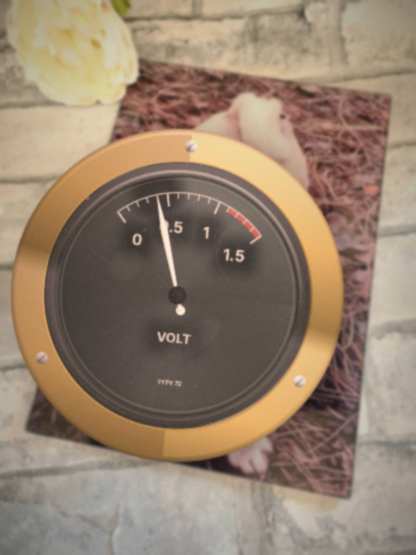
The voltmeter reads 0.4 V
